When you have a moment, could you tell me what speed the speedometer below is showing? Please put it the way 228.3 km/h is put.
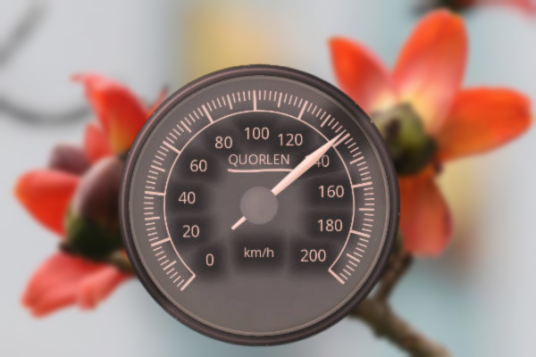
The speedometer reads 138 km/h
